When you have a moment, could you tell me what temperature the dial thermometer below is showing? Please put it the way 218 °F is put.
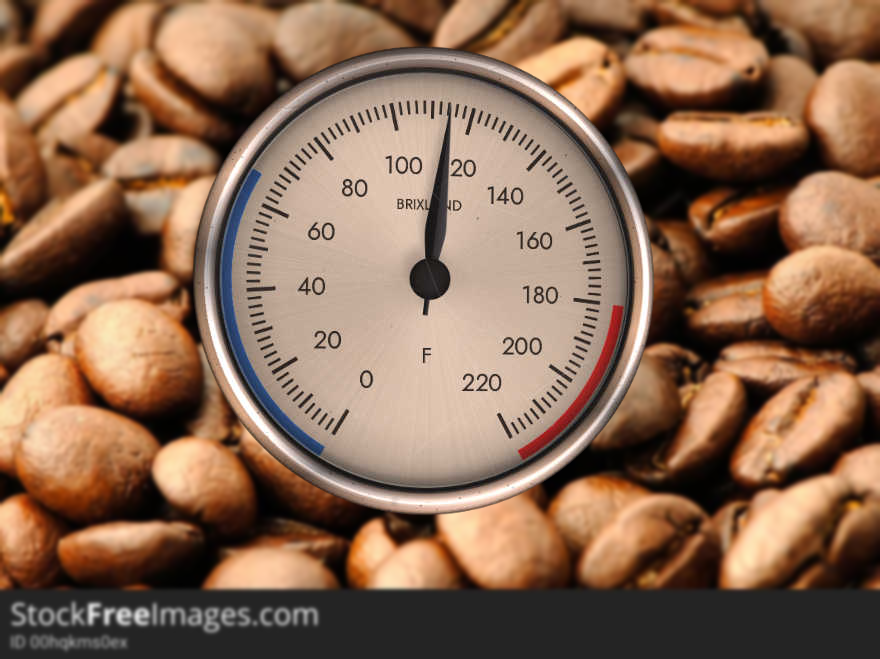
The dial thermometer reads 114 °F
